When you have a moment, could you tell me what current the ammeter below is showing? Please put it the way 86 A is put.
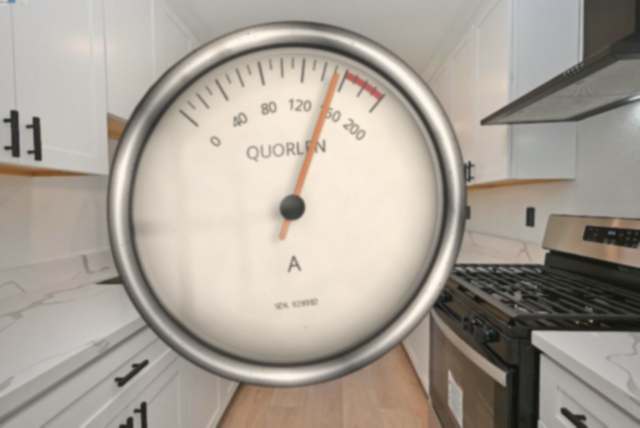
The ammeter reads 150 A
